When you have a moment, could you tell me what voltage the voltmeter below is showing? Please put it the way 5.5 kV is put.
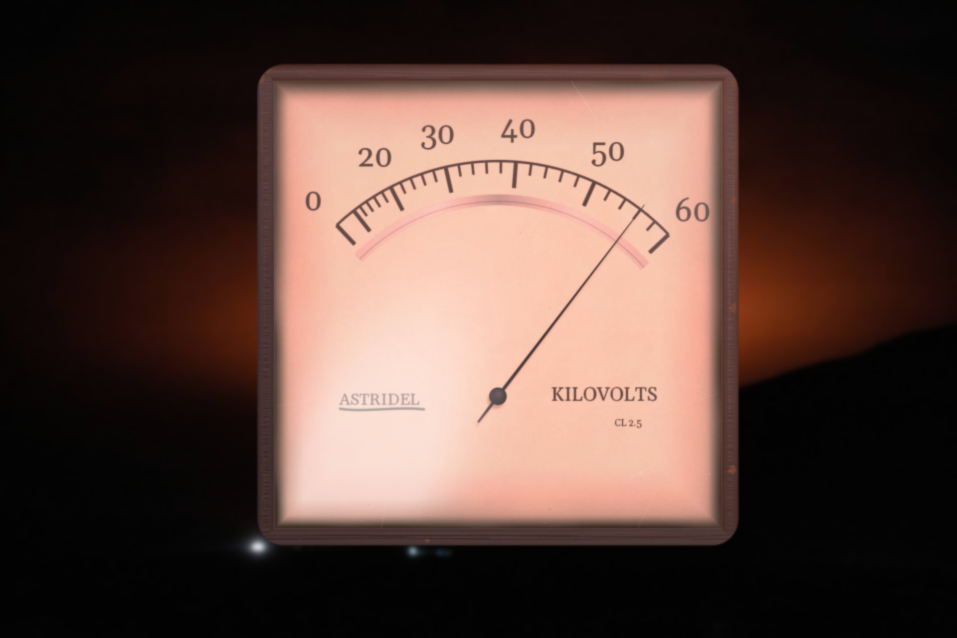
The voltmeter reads 56 kV
